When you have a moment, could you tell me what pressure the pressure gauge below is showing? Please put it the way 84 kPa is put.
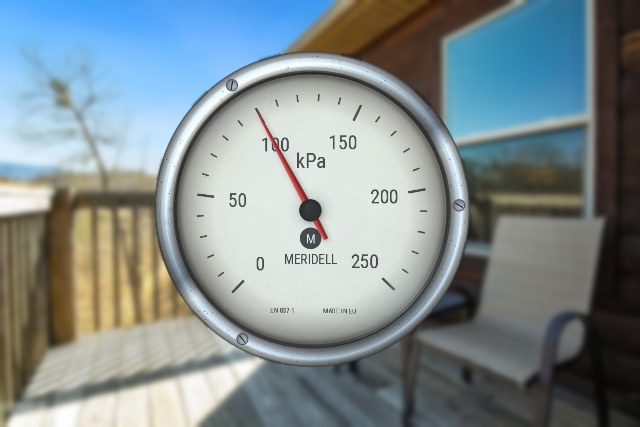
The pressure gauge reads 100 kPa
